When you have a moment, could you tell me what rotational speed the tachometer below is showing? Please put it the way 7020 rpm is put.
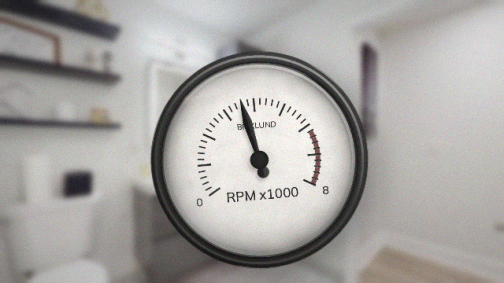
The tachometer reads 3600 rpm
